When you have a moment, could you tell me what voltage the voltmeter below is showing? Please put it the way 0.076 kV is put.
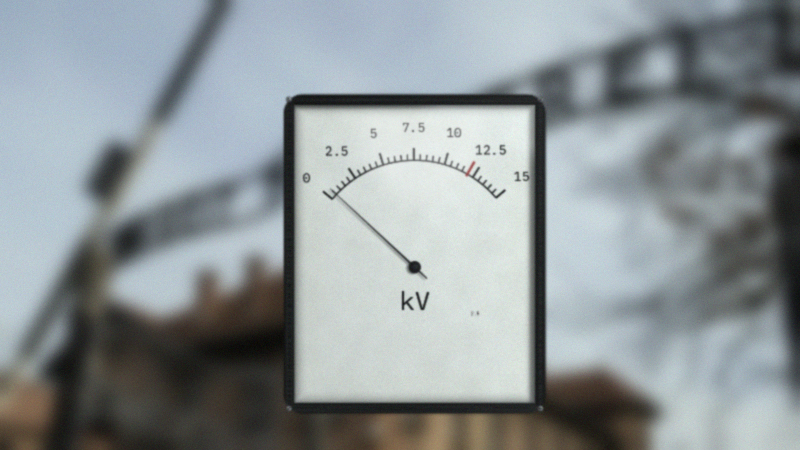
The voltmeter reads 0.5 kV
